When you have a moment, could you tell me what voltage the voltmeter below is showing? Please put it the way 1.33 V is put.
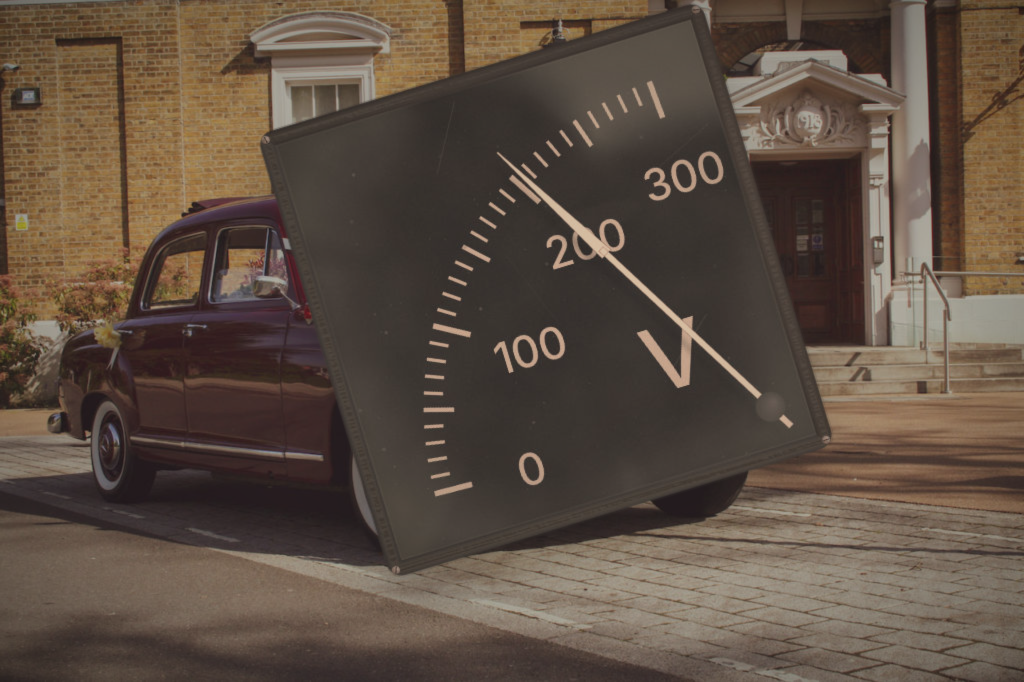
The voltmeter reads 205 V
